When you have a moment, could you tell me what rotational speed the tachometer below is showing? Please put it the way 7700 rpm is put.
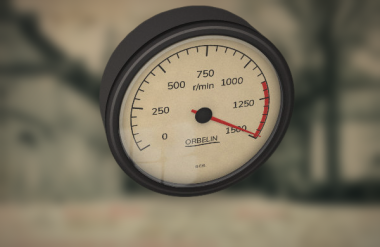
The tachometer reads 1475 rpm
